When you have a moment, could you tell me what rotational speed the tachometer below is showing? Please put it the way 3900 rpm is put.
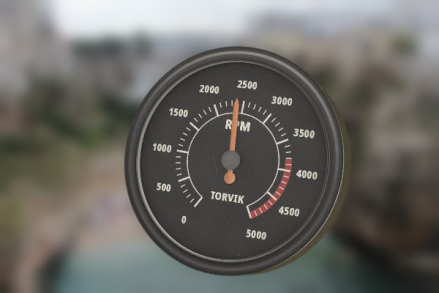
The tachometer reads 2400 rpm
